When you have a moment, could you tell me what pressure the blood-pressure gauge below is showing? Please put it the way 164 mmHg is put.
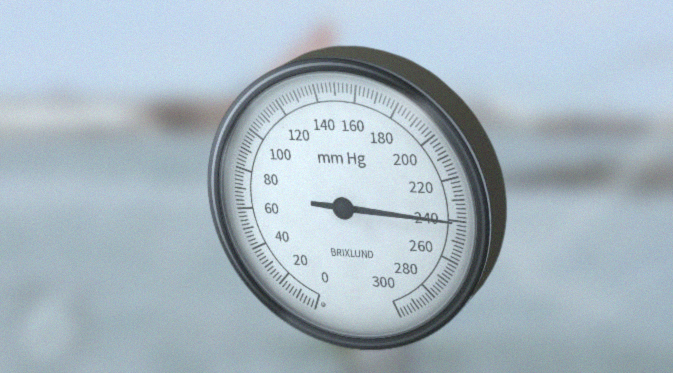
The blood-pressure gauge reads 240 mmHg
